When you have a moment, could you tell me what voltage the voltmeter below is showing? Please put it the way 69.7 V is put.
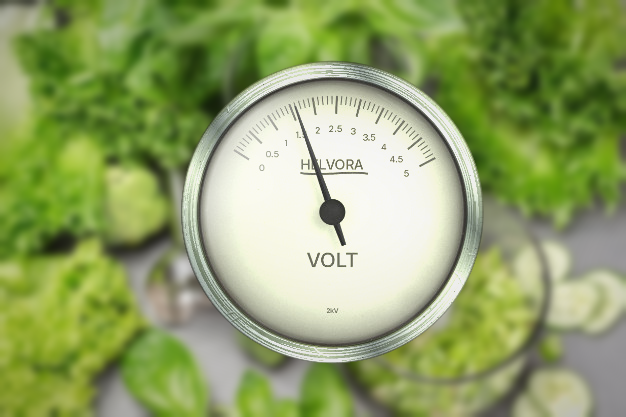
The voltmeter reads 1.6 V
